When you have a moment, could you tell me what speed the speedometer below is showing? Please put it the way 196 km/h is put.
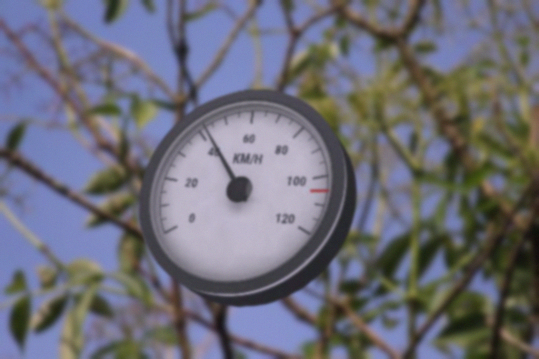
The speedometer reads 42.5 km/h
